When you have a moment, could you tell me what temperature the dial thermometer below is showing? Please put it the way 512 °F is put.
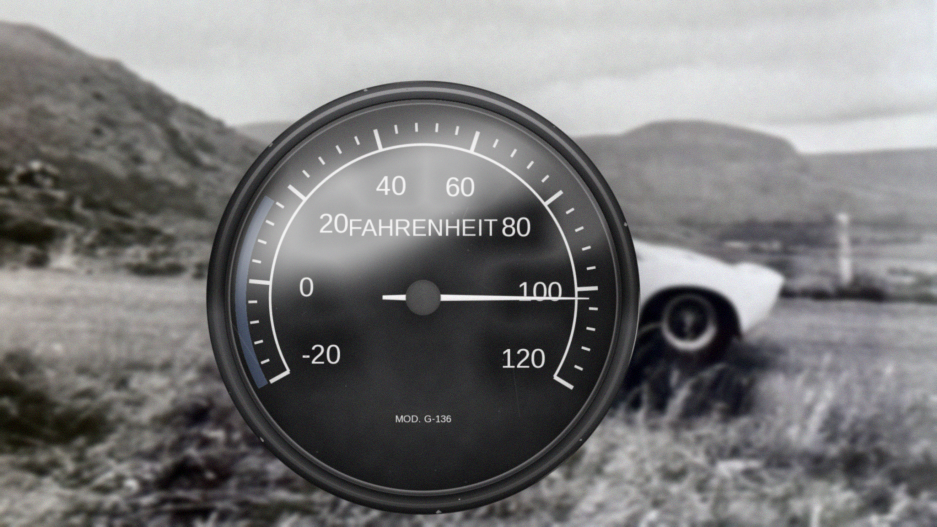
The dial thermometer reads 102 °F
